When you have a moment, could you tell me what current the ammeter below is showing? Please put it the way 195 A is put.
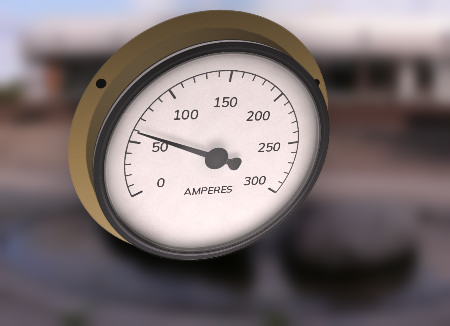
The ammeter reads 60 A
